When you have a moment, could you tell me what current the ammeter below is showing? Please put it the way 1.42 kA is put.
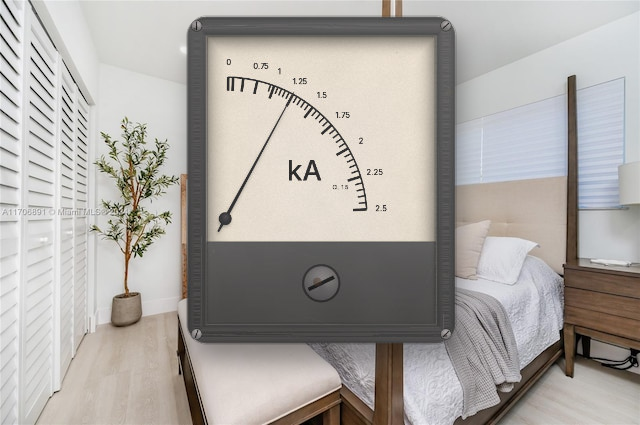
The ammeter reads 1.25 kA
